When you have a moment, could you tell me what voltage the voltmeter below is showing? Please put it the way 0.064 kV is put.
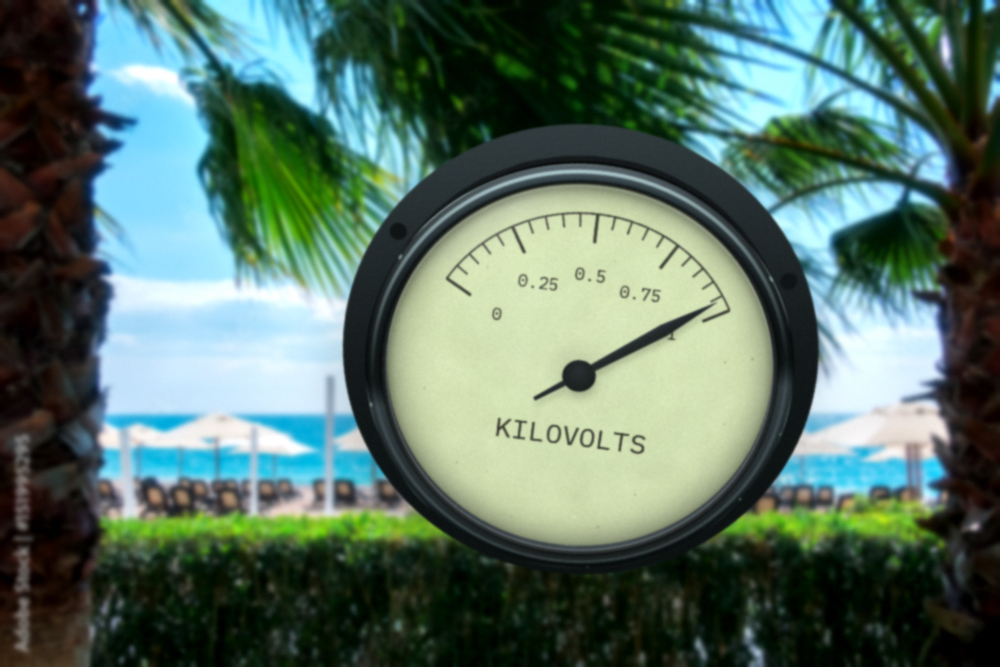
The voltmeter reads 0.95 kV
